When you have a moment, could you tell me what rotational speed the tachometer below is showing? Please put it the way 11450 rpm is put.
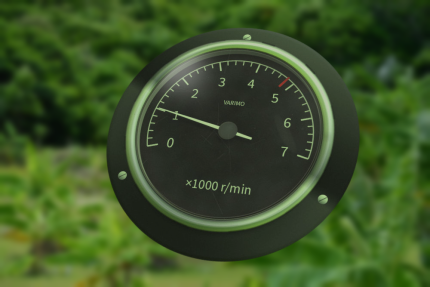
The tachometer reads 1000 rpm
